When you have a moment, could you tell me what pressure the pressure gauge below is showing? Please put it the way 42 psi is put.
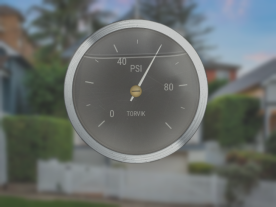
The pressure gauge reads 60 psi
